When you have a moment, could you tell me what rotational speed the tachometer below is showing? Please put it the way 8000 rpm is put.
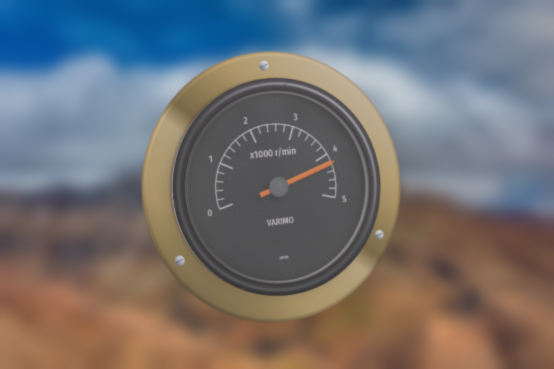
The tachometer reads 4200 rpm
